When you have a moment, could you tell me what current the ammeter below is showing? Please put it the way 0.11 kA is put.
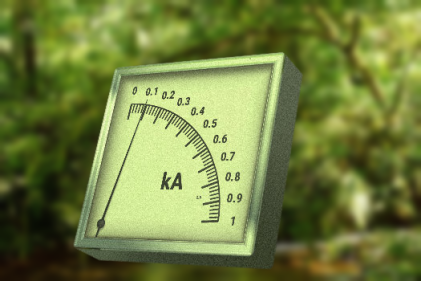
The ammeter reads 0.1 kA
